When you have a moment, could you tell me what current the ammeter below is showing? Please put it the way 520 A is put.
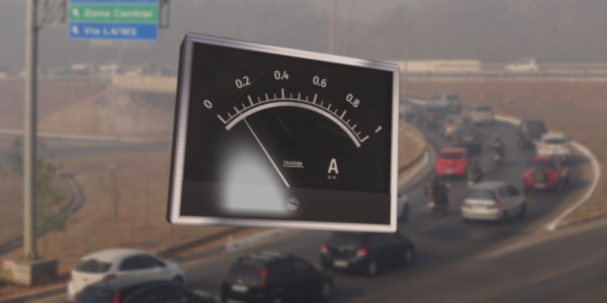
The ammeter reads 0.1 A
